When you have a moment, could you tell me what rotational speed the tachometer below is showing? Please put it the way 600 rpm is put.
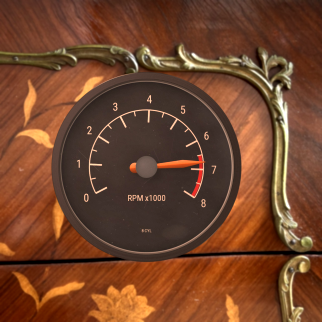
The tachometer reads 6750 rpm
